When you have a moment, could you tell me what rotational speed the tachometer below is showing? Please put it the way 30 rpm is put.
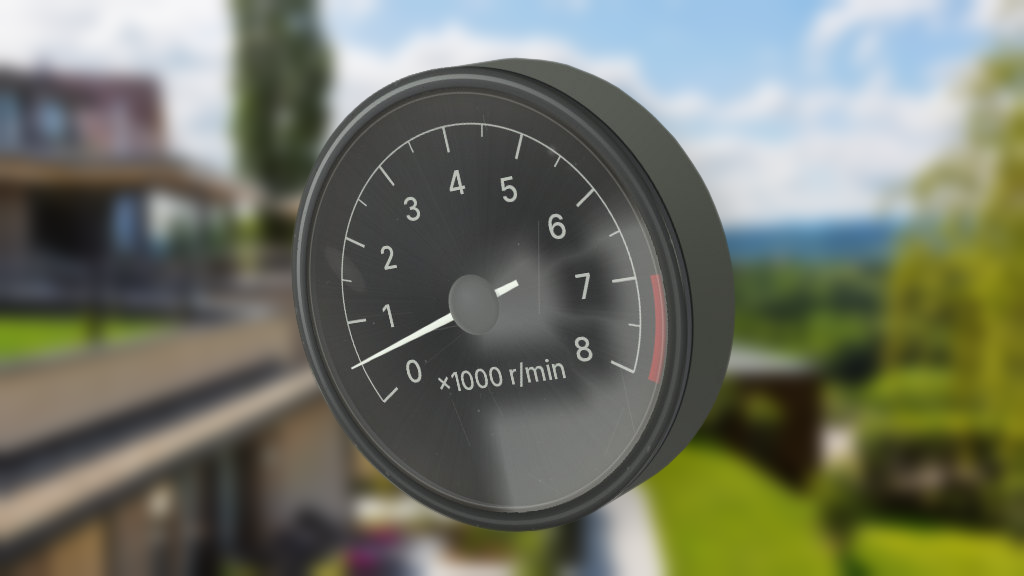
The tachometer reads 500 rpm
